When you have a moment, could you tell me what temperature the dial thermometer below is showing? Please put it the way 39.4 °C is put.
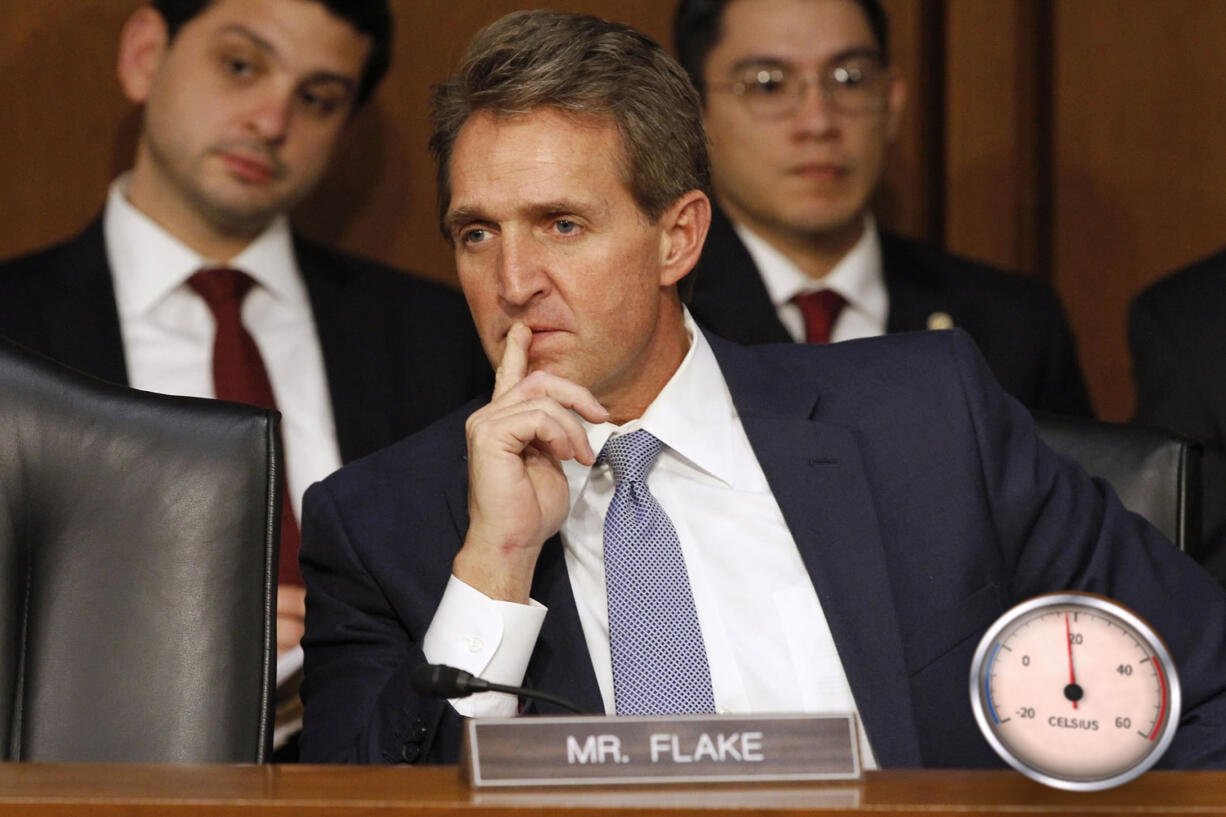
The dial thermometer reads 18 °C
